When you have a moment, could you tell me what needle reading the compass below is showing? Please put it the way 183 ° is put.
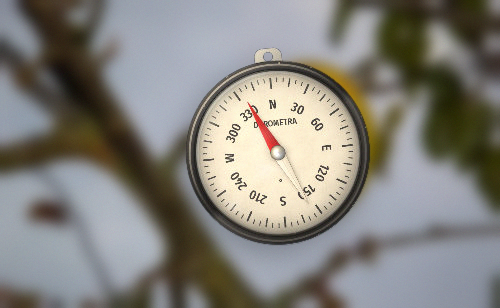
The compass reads 335 °
